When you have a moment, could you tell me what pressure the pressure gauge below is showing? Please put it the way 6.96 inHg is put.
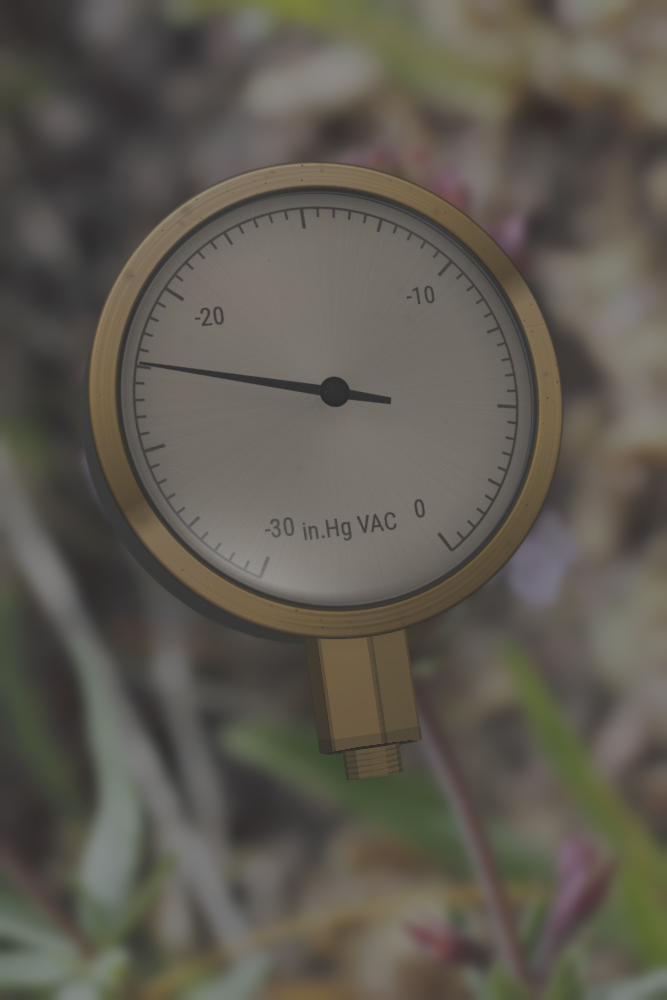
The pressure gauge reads -22.5 inHg
